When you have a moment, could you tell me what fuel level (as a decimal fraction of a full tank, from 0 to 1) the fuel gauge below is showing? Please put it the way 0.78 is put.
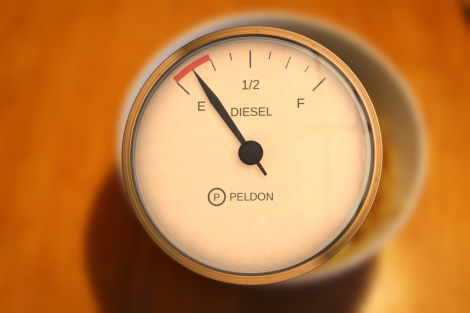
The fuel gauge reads 0.125
